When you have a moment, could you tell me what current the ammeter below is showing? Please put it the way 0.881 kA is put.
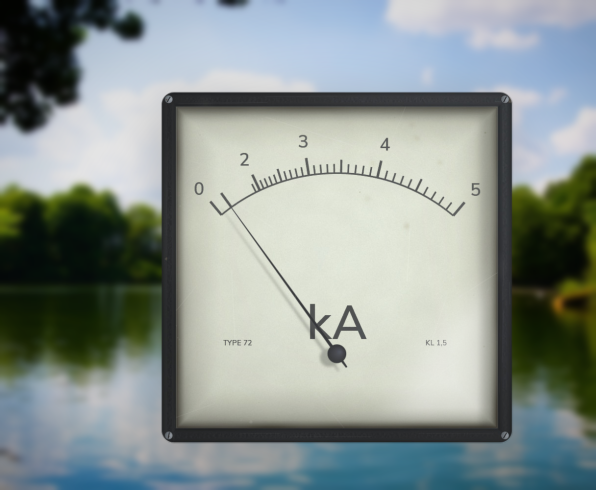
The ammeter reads 1 kA
